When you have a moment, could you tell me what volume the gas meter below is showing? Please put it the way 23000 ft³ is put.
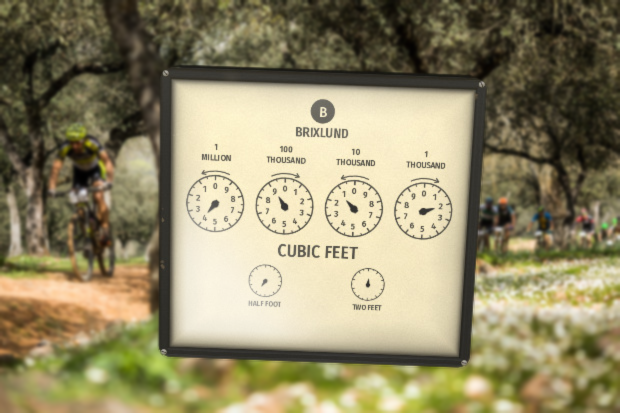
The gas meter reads 391200 ft³
